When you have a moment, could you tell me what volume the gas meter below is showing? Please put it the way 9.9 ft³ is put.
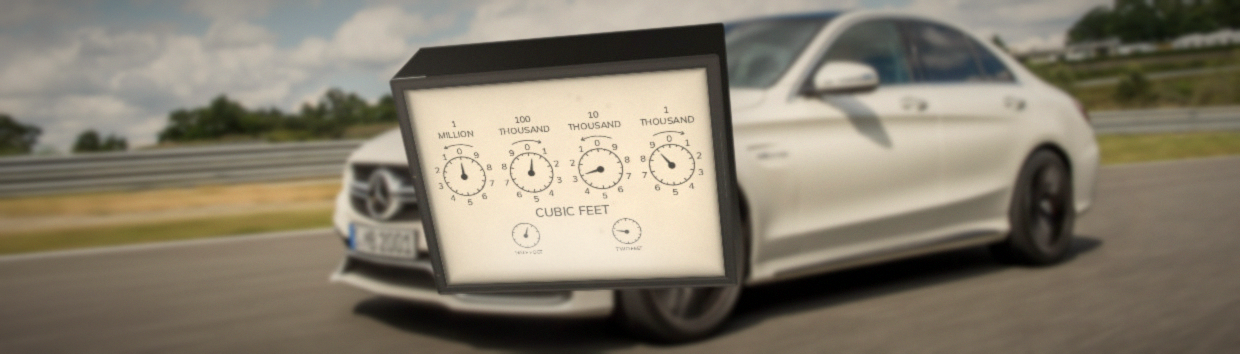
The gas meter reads 2900 ft³
